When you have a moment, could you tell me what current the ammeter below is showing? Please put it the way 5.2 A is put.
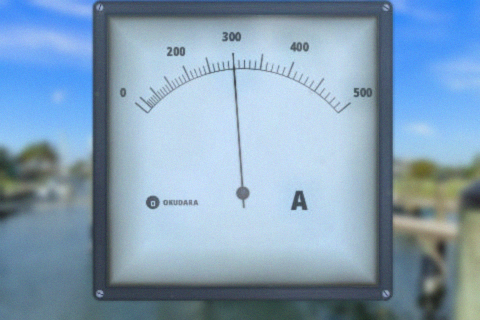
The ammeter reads 300 A
